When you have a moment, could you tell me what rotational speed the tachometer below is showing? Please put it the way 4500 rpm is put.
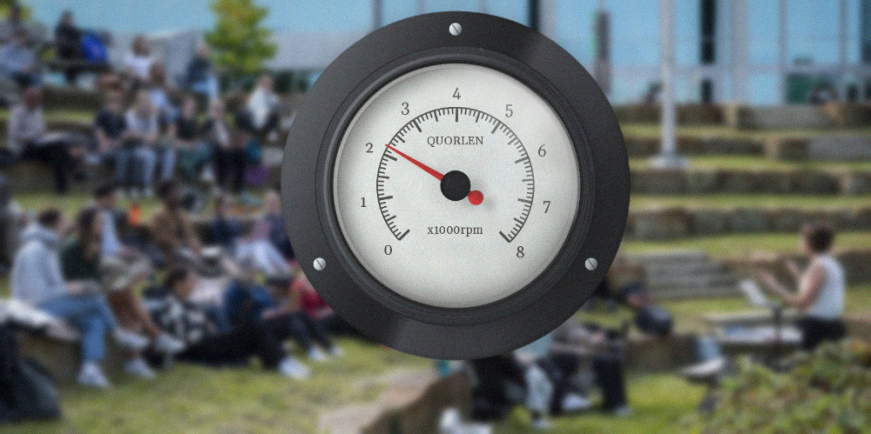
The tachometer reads 2200 rpm
